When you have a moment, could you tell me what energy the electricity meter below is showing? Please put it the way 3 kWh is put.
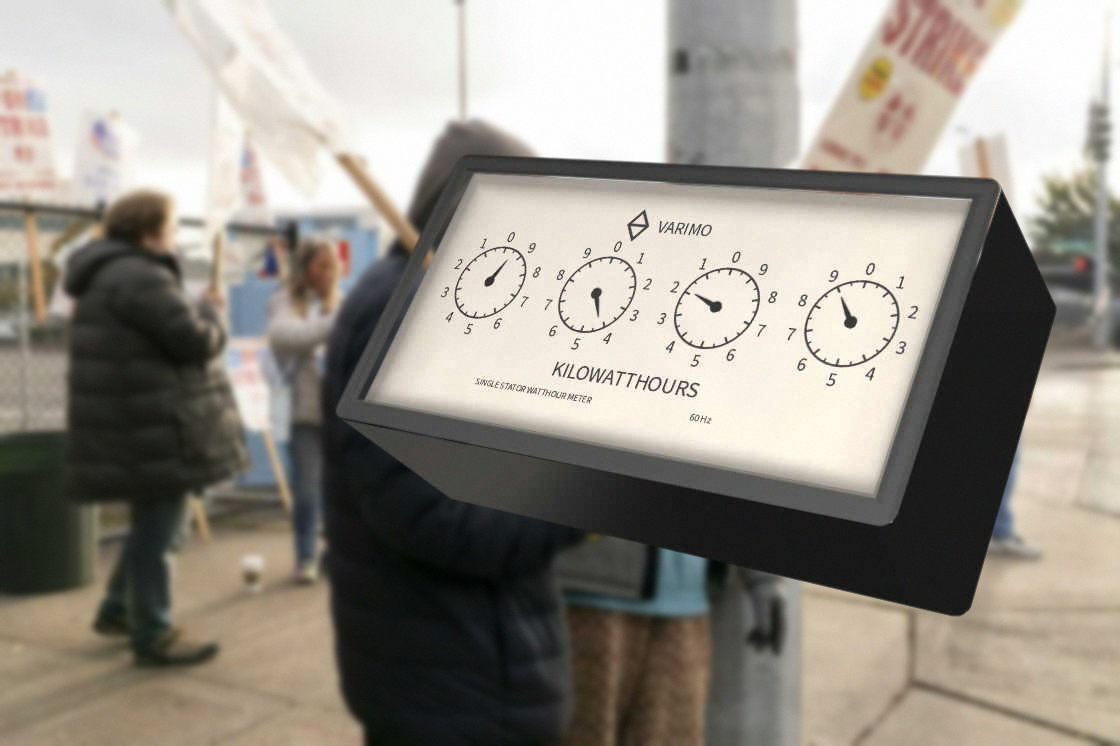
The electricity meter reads 9419 kWh
